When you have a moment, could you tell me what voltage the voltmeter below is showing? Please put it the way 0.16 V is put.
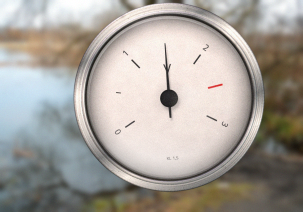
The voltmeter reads 1.5 V
